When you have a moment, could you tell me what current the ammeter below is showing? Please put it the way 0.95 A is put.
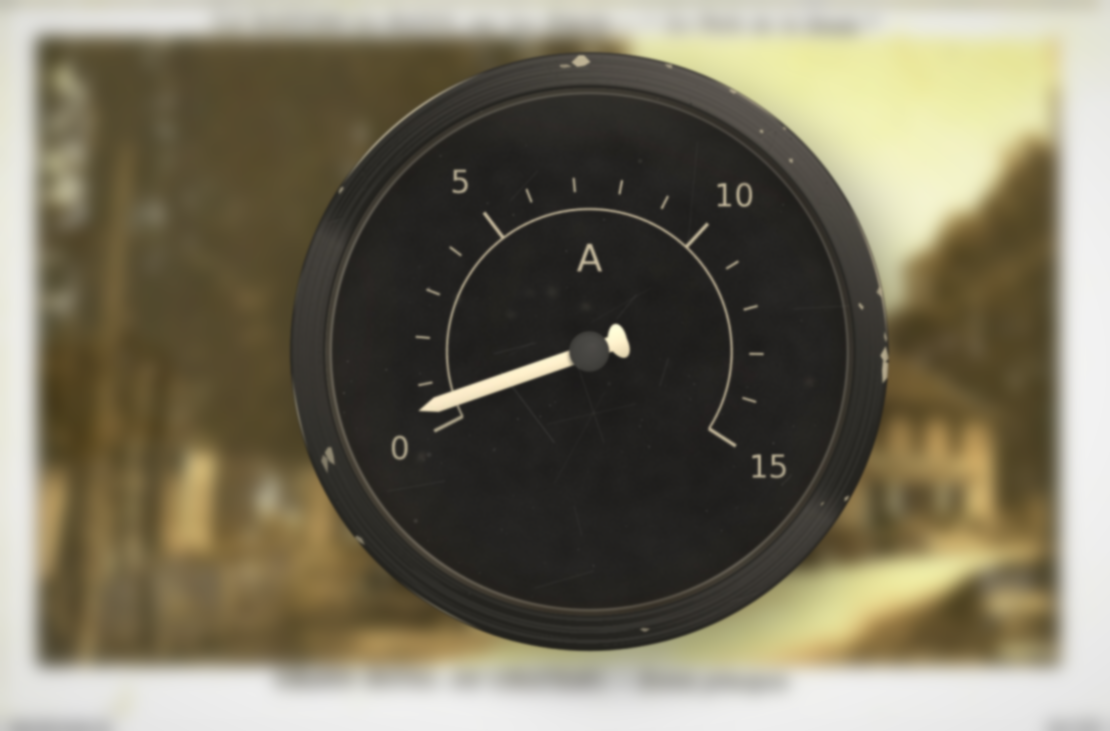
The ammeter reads 0.5 A
